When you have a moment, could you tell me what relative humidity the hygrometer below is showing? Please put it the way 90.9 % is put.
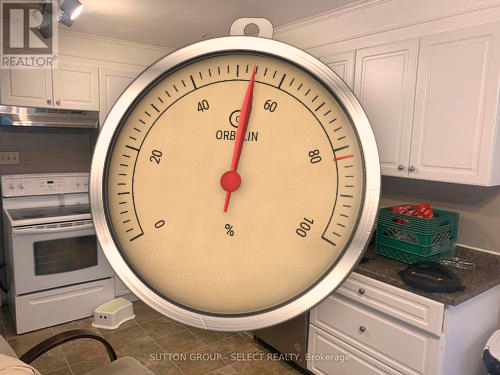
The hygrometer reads 54 %
